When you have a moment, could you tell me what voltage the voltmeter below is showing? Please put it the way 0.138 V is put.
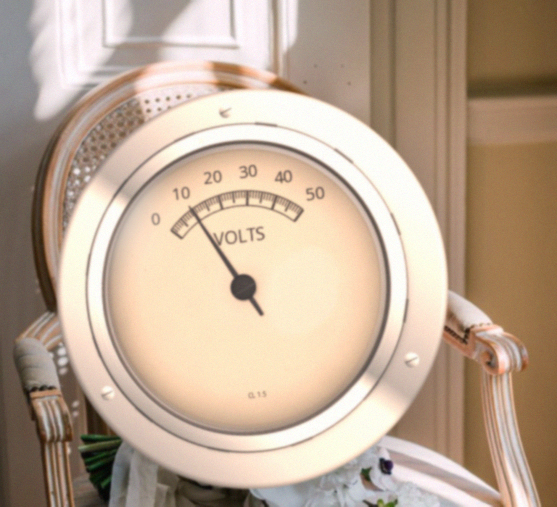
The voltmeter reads 10 V
